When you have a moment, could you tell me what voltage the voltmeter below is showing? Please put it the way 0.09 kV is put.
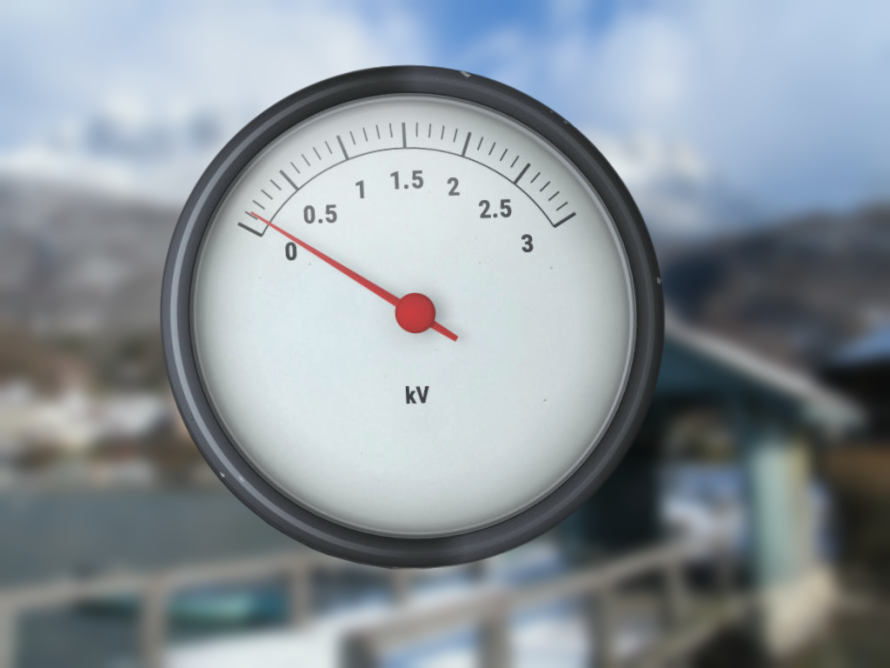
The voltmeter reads 0.1 kV
